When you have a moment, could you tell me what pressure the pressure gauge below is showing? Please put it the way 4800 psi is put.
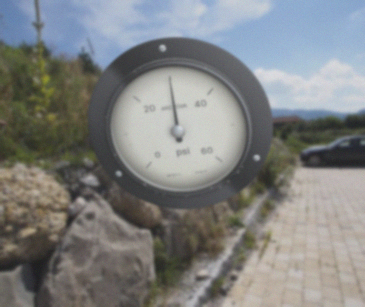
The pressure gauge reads 30 psi
